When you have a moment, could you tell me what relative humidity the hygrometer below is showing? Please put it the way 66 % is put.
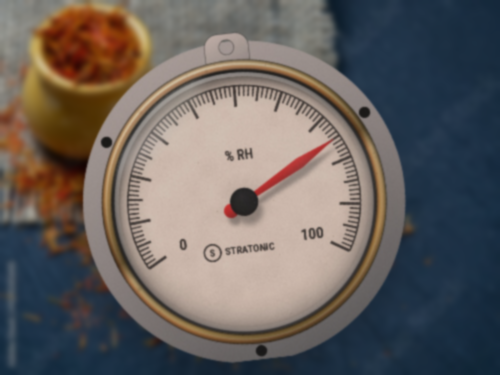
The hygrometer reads 75 %
